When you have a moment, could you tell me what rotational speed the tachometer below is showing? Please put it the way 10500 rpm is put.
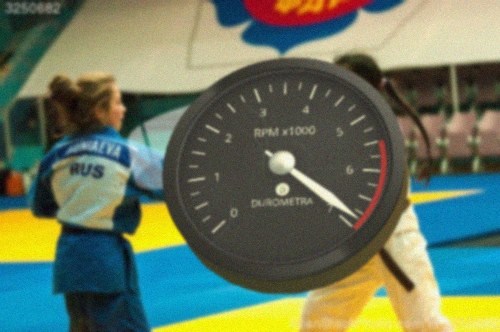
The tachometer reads 6875 rpm
